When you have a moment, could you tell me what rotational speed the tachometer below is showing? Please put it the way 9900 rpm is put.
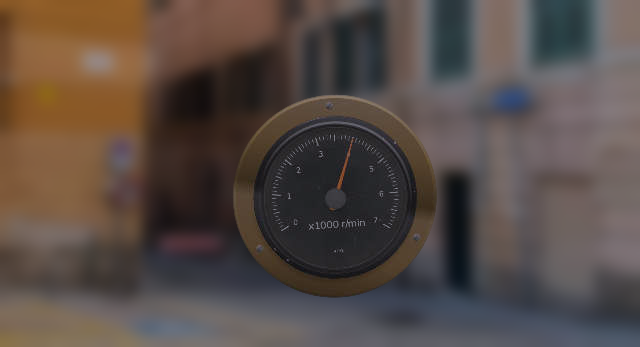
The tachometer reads 4000 rpm
